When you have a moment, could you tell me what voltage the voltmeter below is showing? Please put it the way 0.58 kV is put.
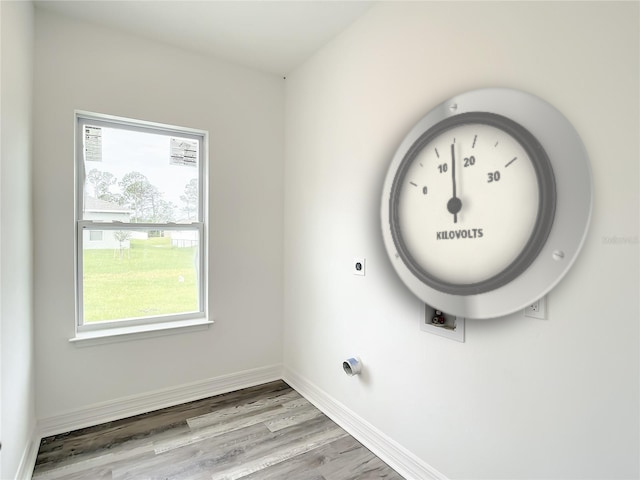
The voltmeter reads 15 kV
